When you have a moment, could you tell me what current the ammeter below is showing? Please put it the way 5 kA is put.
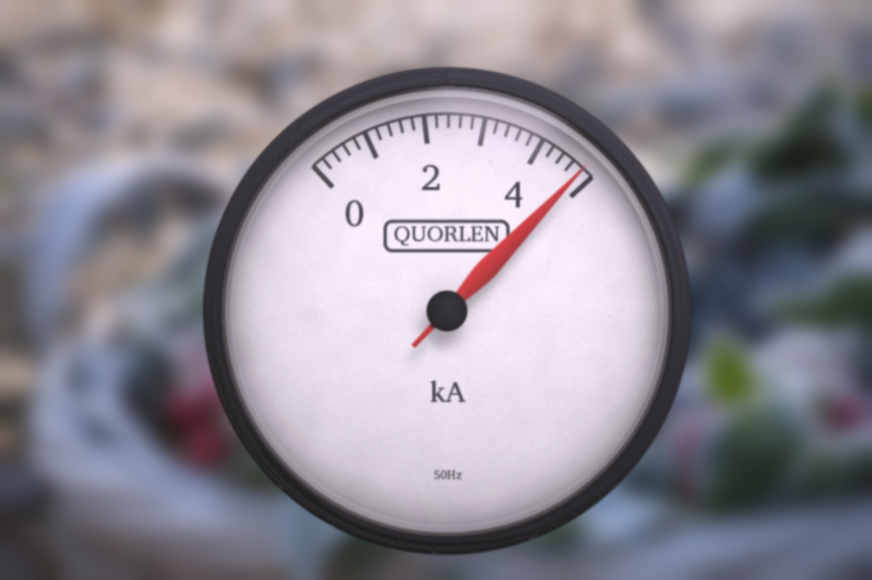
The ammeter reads 4.8 kA
